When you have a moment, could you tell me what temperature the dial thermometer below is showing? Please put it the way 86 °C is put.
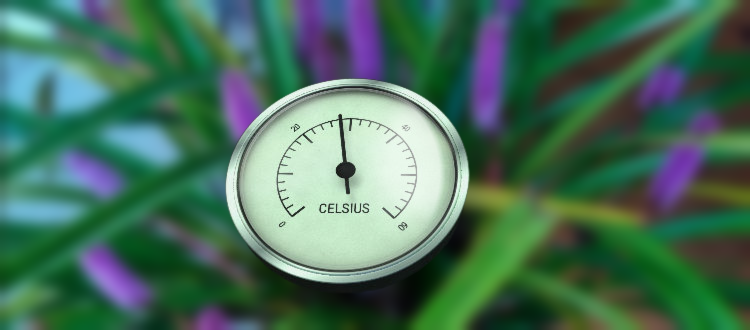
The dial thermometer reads 28 °C
